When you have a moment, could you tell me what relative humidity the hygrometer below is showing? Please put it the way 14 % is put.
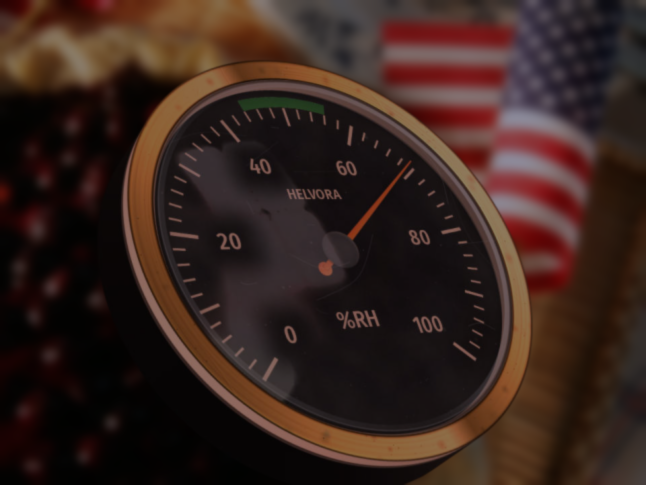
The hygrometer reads 69 %
